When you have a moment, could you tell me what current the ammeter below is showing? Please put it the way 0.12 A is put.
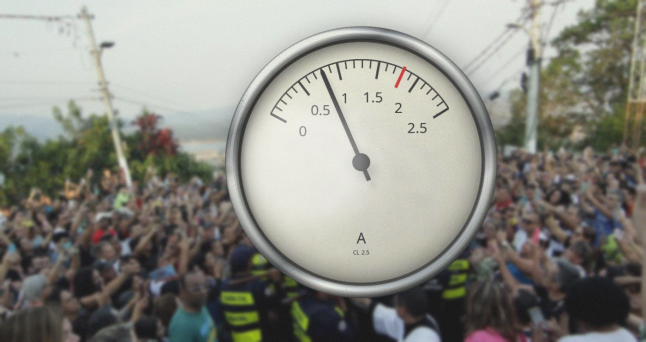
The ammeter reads 0.8 A
